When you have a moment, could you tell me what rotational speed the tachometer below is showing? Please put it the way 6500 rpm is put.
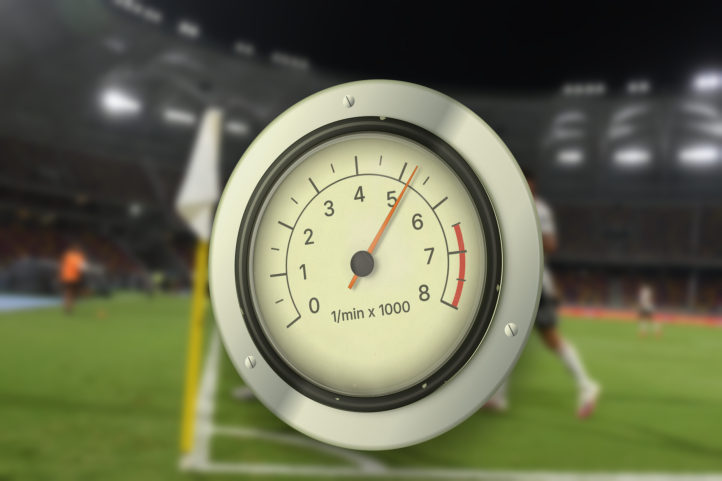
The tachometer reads 5250 rpm
